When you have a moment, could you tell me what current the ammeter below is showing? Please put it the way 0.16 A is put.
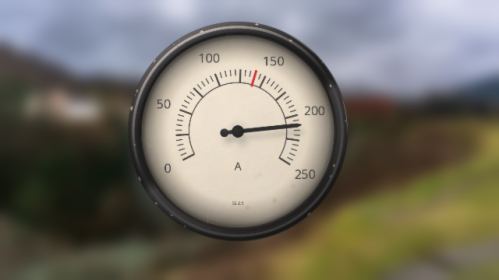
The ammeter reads 210 A
